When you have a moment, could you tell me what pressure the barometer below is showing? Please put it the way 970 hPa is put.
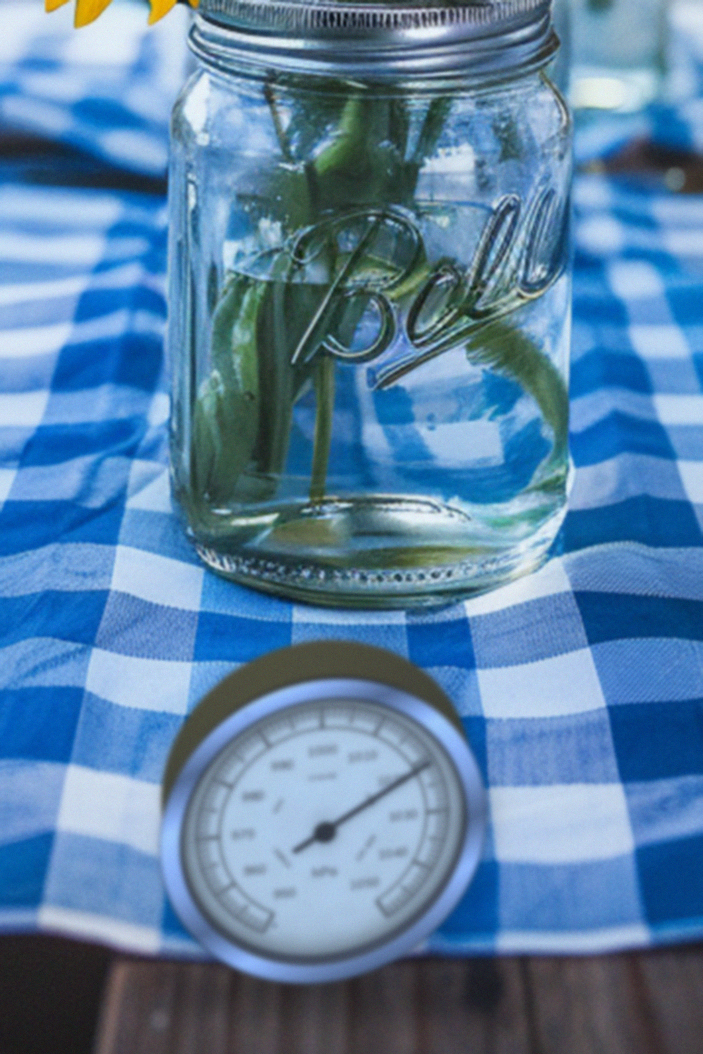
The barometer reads 1020 hPa
